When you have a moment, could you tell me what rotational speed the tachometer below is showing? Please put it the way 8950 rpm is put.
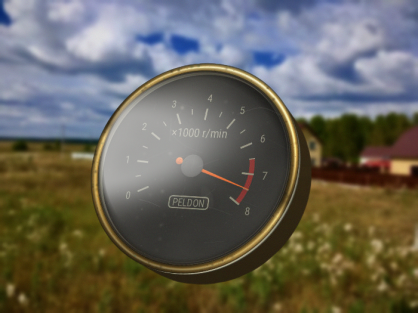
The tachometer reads 7500 rpm
